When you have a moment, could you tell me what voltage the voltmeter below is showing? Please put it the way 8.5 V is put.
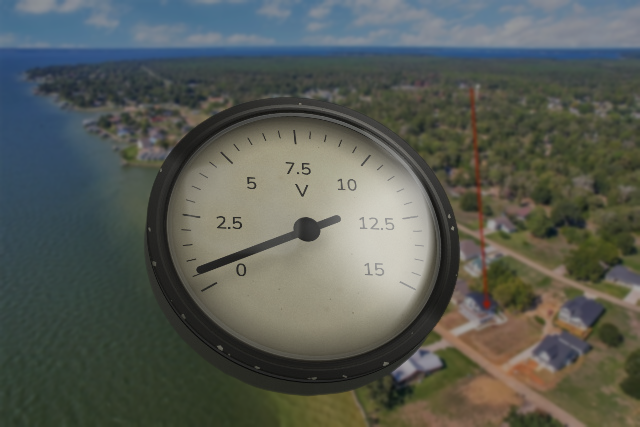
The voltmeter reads 0.5 V
